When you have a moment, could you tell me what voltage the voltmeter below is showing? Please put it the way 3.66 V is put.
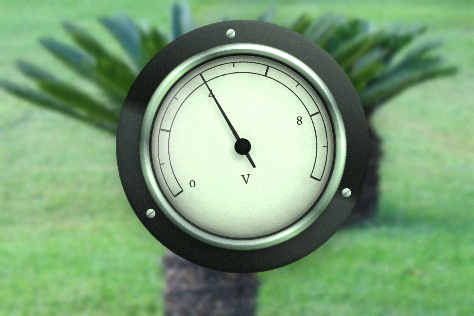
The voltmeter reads 4 V
